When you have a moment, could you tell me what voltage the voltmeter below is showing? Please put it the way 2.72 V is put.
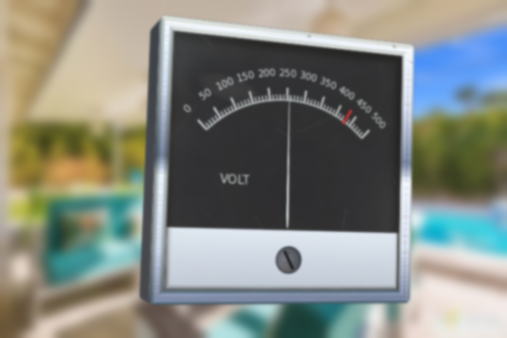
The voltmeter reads 250 V
